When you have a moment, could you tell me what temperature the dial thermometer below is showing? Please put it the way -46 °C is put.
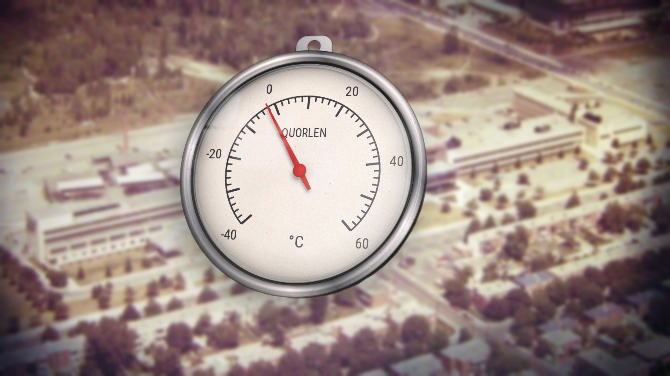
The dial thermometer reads -2 °C
